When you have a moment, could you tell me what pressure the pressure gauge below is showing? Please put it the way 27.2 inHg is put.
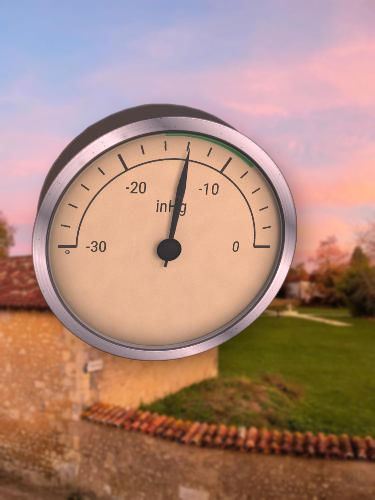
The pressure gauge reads -14 inHg
